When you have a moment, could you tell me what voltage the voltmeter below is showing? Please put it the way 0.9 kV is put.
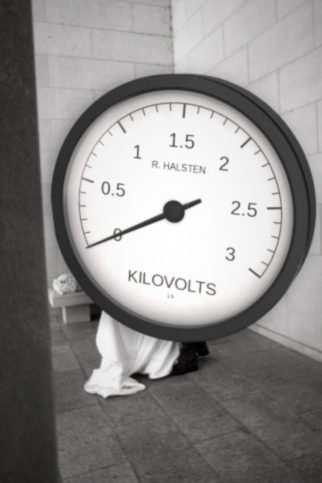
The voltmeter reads 0 kV
